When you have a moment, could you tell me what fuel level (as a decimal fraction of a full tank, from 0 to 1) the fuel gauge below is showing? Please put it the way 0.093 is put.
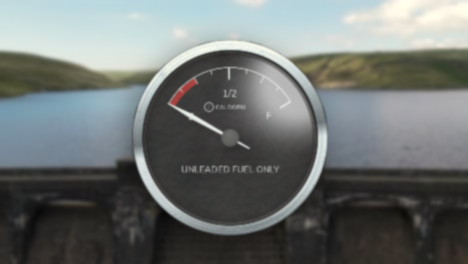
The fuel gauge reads 0
